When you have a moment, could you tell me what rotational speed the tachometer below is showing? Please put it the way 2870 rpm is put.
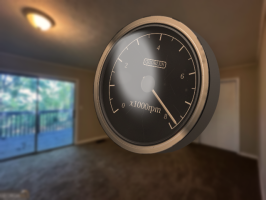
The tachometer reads 7750 rpm
